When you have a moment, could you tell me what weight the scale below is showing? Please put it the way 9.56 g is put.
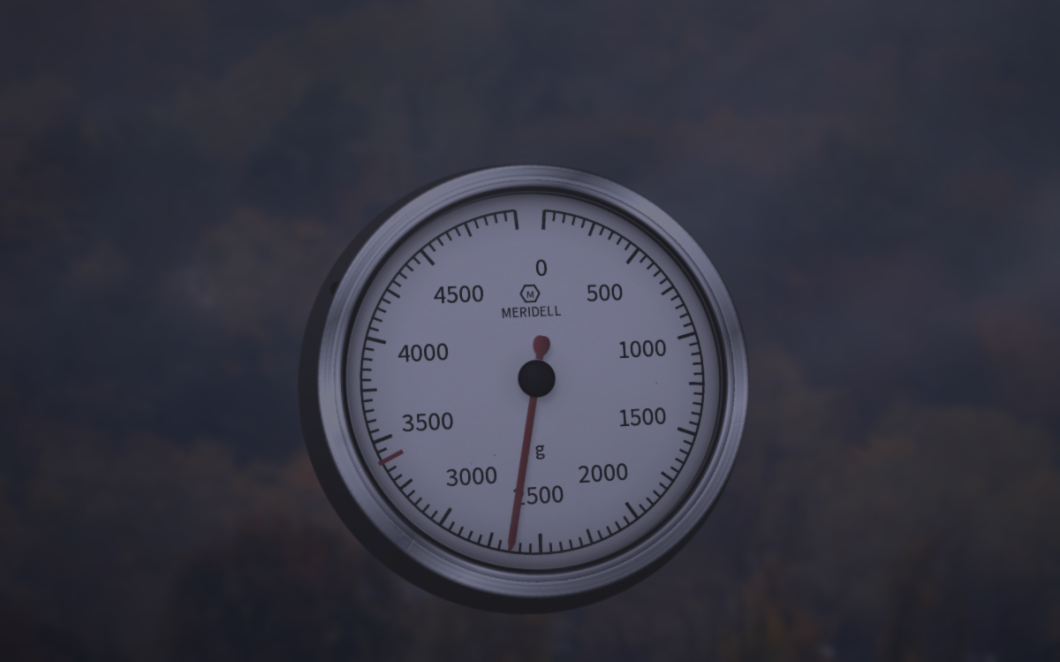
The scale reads 2650 g
